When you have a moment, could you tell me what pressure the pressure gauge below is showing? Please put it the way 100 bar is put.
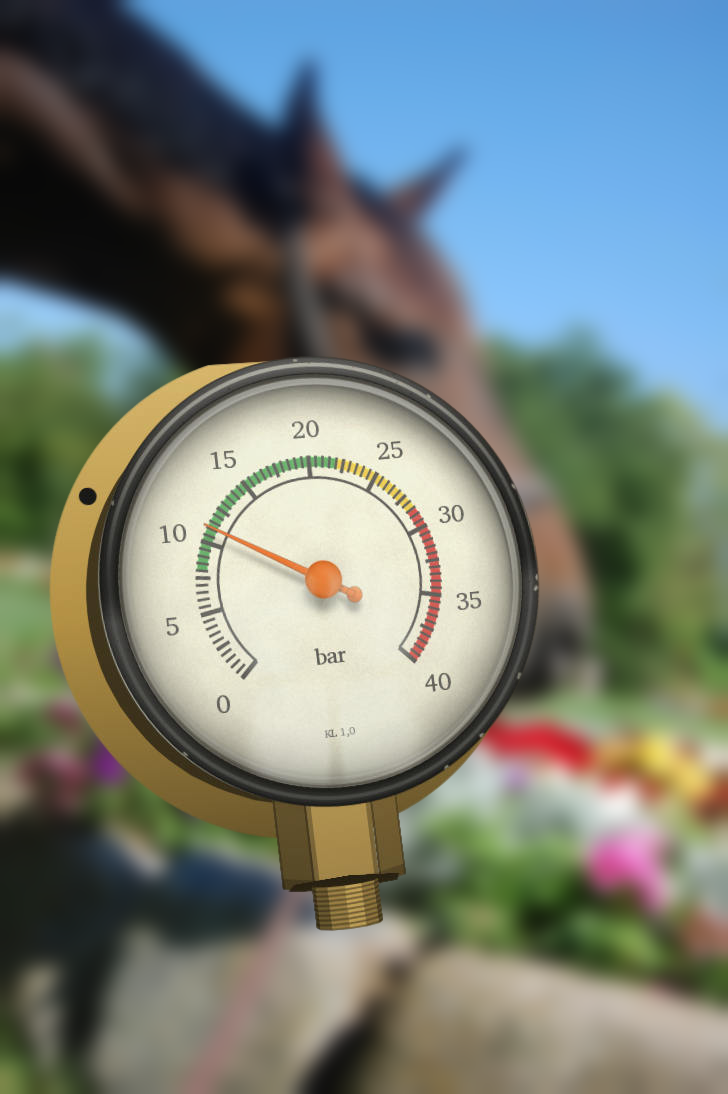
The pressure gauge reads 11 bar
